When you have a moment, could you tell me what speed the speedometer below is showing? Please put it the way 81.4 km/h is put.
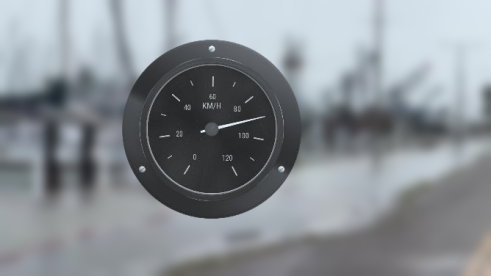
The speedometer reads 90 km/h
